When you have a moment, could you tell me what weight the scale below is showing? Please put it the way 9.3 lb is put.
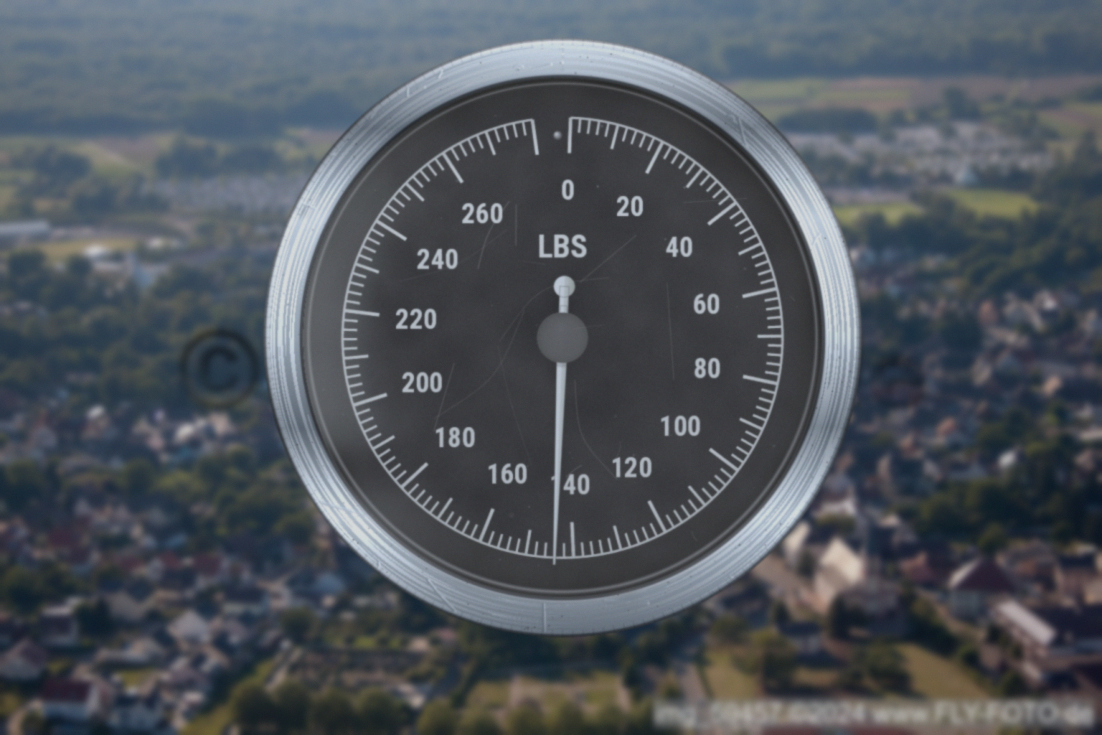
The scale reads 144 lb
